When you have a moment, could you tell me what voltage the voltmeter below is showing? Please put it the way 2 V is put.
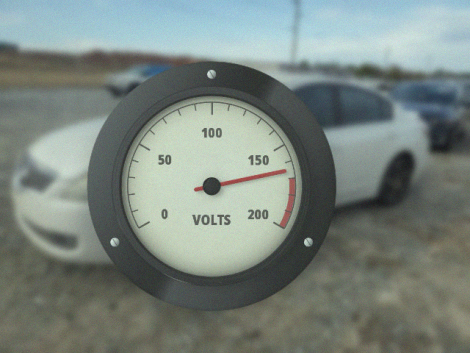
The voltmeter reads 165 V
